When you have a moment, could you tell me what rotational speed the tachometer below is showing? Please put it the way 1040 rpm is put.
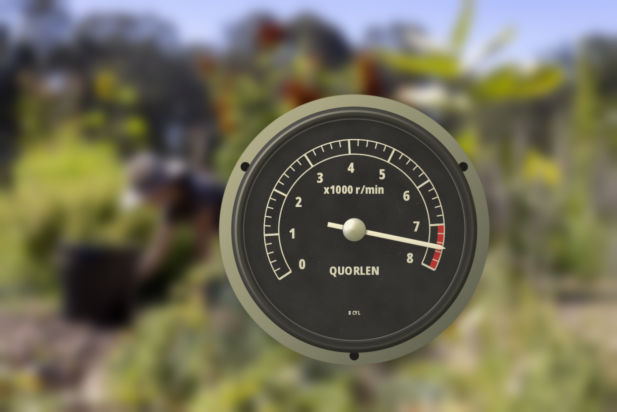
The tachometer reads 7500 rpm
